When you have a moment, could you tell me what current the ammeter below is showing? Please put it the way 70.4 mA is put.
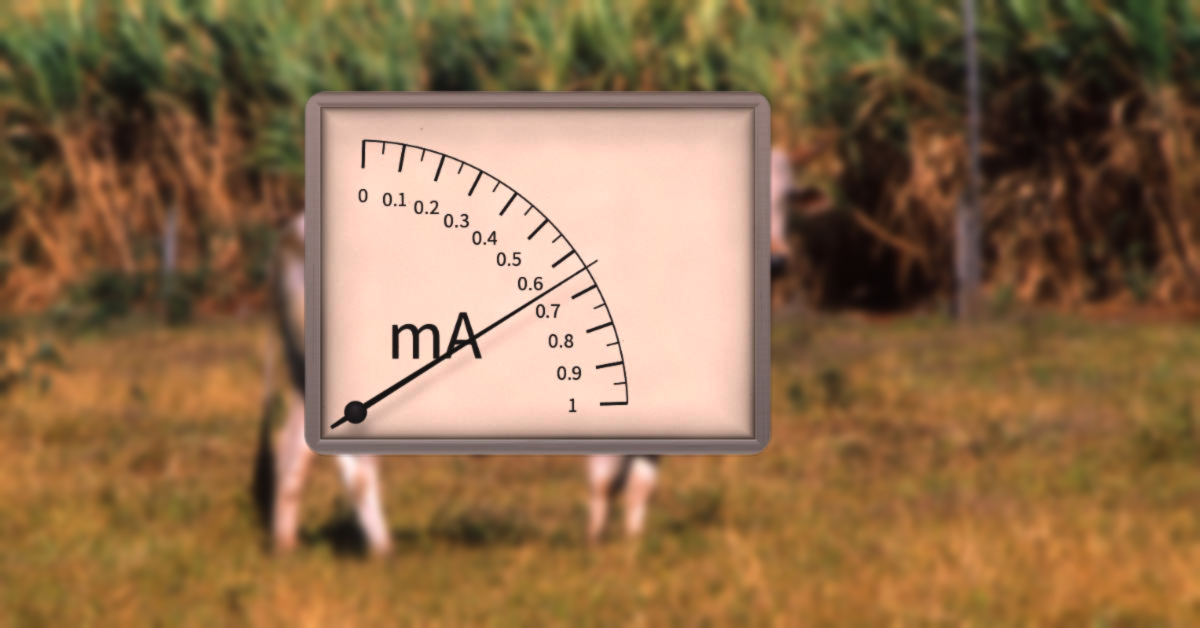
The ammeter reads 0.65 mA
